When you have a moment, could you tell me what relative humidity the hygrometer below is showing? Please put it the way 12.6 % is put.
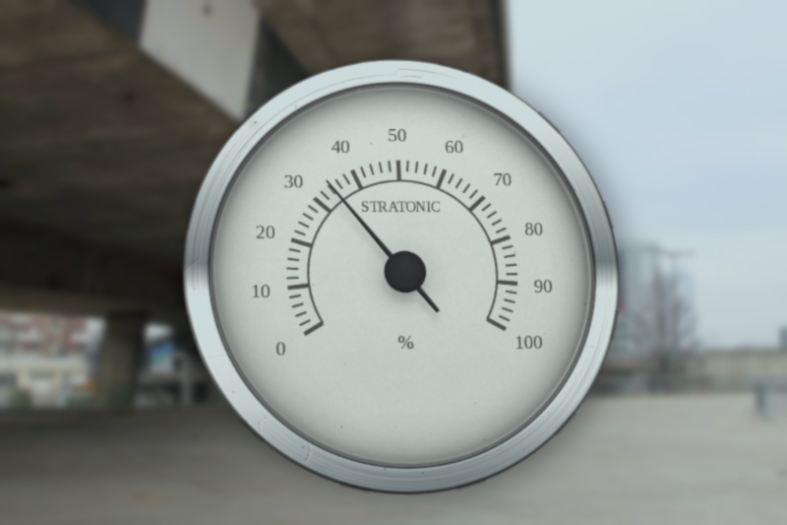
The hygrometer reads 34 %
